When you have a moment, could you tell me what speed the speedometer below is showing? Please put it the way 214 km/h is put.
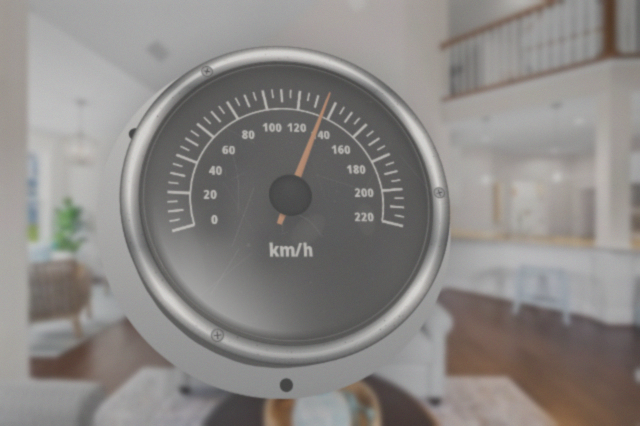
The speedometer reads 135 km/h
